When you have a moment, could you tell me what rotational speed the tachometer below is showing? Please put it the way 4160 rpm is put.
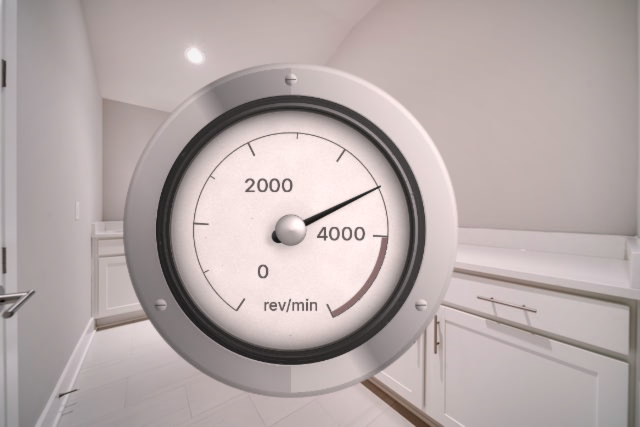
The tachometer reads 3500 rpm
